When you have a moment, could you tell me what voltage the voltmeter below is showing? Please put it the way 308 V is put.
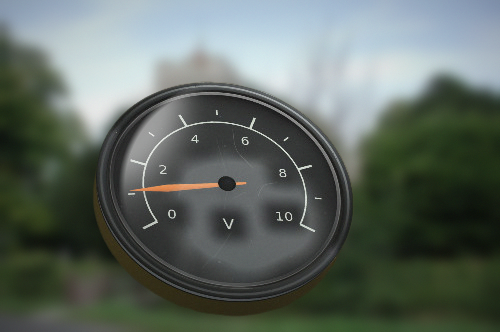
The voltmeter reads 1 V
